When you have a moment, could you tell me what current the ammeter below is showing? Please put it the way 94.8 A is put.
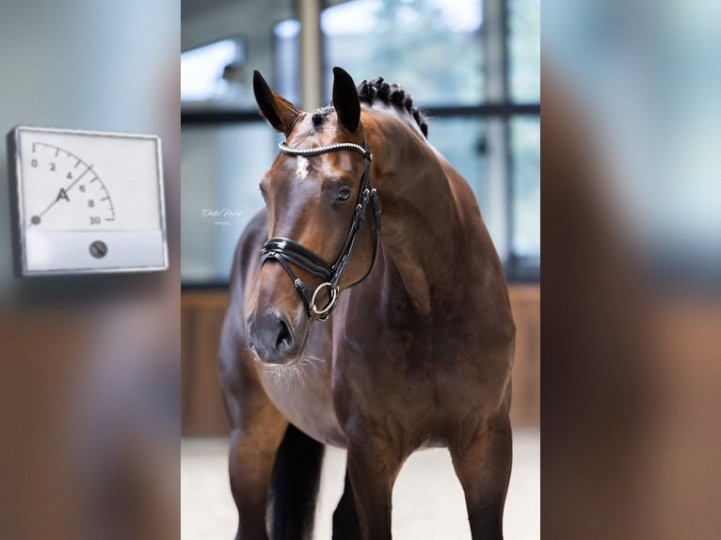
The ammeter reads 5 A
